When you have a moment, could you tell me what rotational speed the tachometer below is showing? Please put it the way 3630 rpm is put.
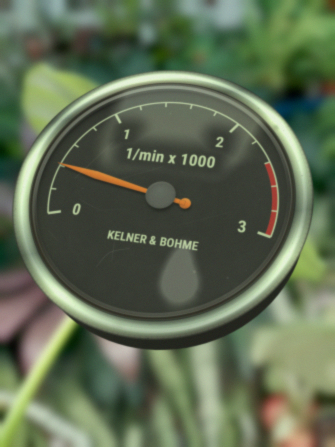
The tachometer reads 400 rpm
